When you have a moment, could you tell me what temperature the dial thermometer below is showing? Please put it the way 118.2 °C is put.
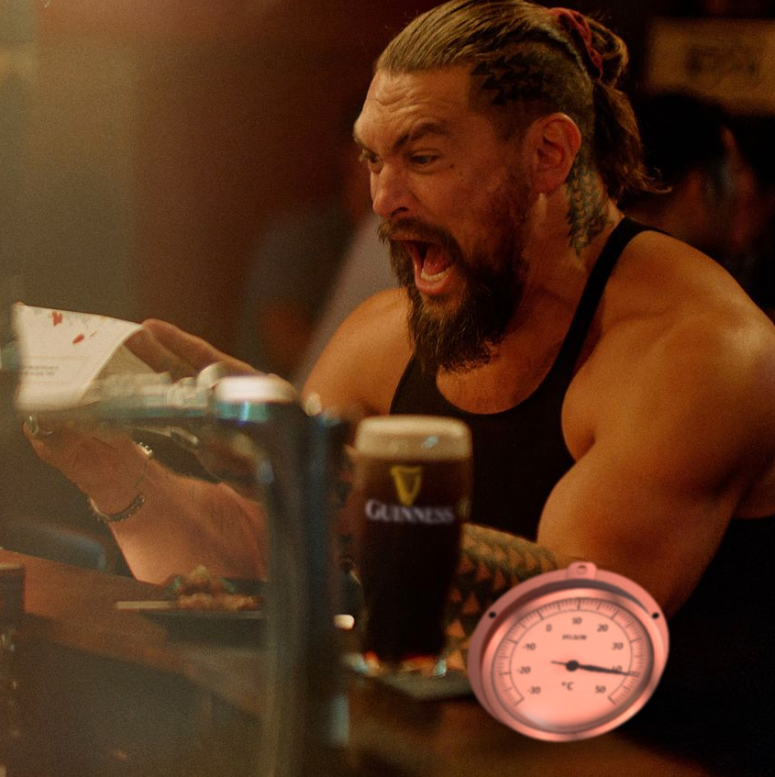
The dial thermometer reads 40 °C
